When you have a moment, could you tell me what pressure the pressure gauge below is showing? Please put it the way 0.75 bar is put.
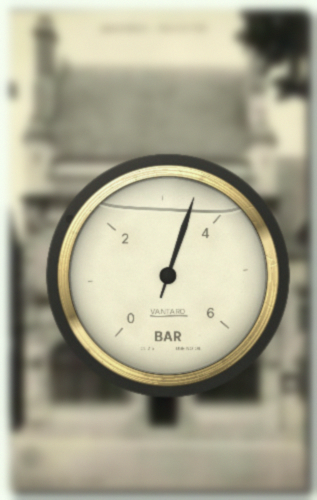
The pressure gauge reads 3.5 bar
